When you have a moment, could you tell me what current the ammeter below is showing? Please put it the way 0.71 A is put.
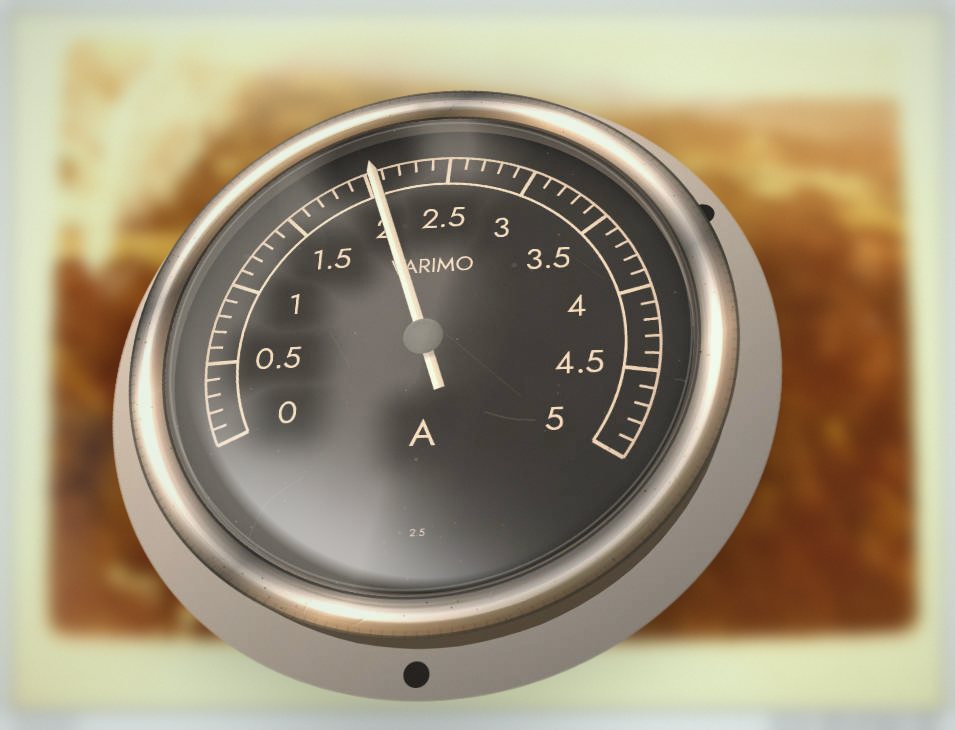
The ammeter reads 2.05 A
